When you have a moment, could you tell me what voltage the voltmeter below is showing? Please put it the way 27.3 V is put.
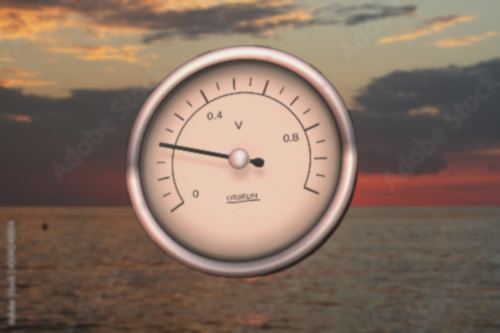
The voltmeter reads 0.2 V
